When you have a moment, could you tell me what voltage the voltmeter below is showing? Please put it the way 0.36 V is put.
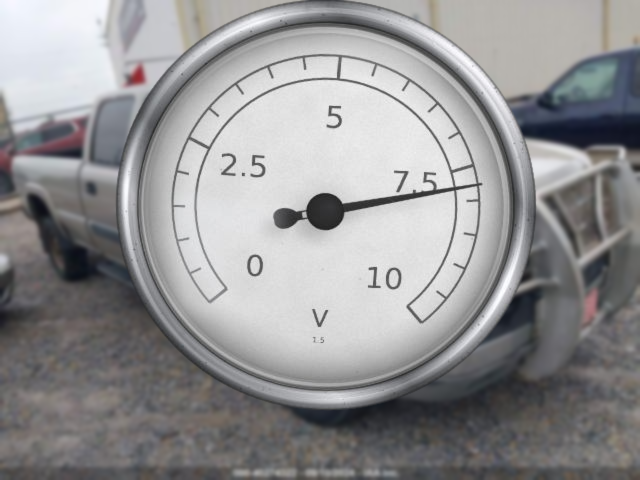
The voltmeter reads 7.75 V
